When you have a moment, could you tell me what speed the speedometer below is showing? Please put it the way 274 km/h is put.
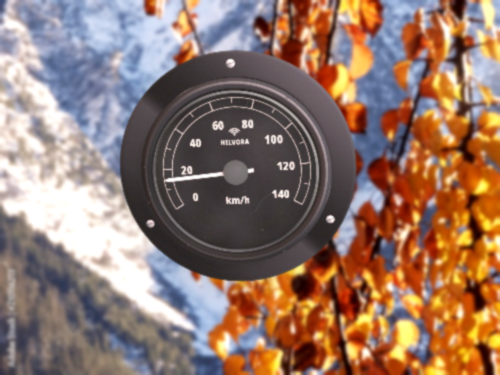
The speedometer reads 15 km/h
